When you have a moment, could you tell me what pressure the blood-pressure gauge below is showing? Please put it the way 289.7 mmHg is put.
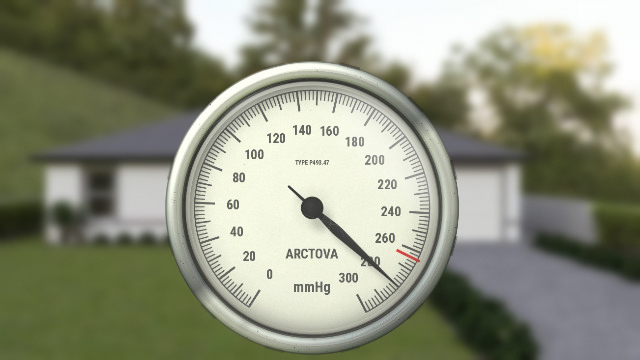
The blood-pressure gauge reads 280 mmHg
